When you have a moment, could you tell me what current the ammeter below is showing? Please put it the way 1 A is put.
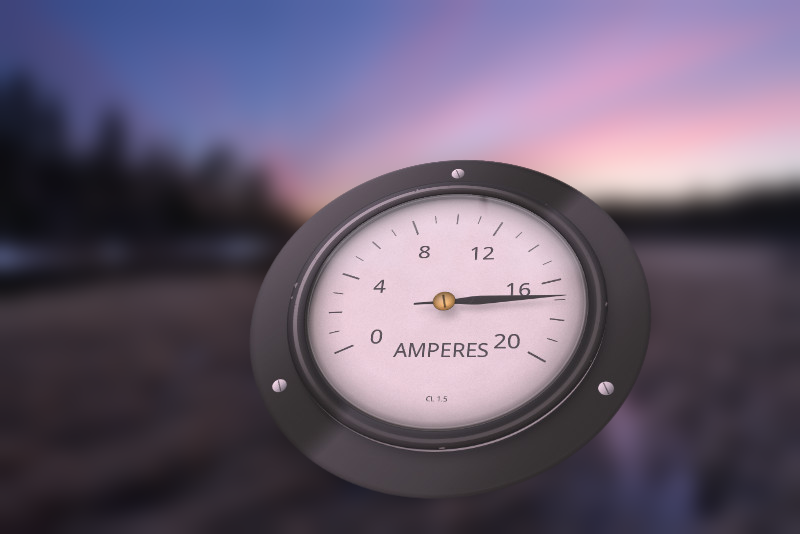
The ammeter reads 17 A
